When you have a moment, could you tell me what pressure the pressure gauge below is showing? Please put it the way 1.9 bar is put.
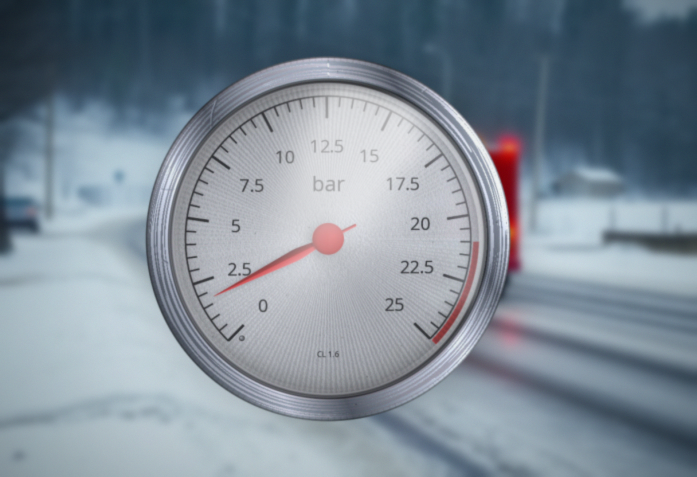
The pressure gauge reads 1.75 bar
